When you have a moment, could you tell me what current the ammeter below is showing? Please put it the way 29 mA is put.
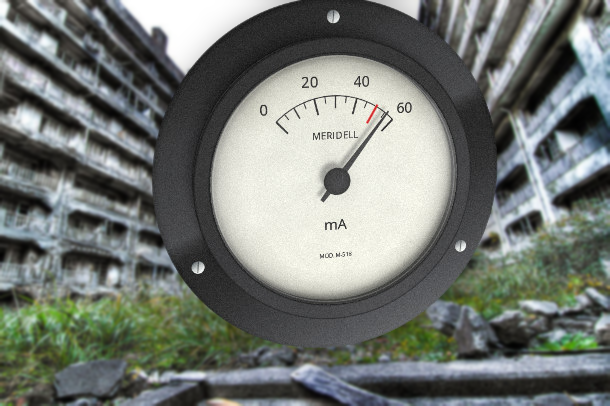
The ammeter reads 55 mA
